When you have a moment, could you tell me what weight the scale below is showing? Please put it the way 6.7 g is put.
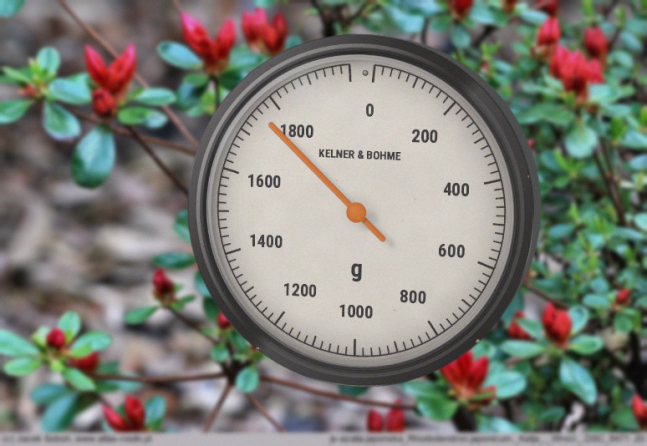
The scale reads 1760 g
